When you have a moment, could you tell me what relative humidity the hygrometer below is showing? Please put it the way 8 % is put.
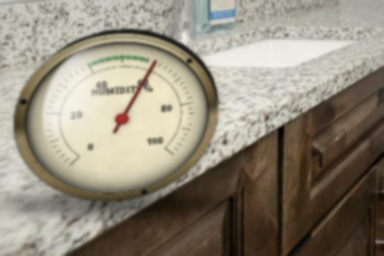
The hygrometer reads 60 %
